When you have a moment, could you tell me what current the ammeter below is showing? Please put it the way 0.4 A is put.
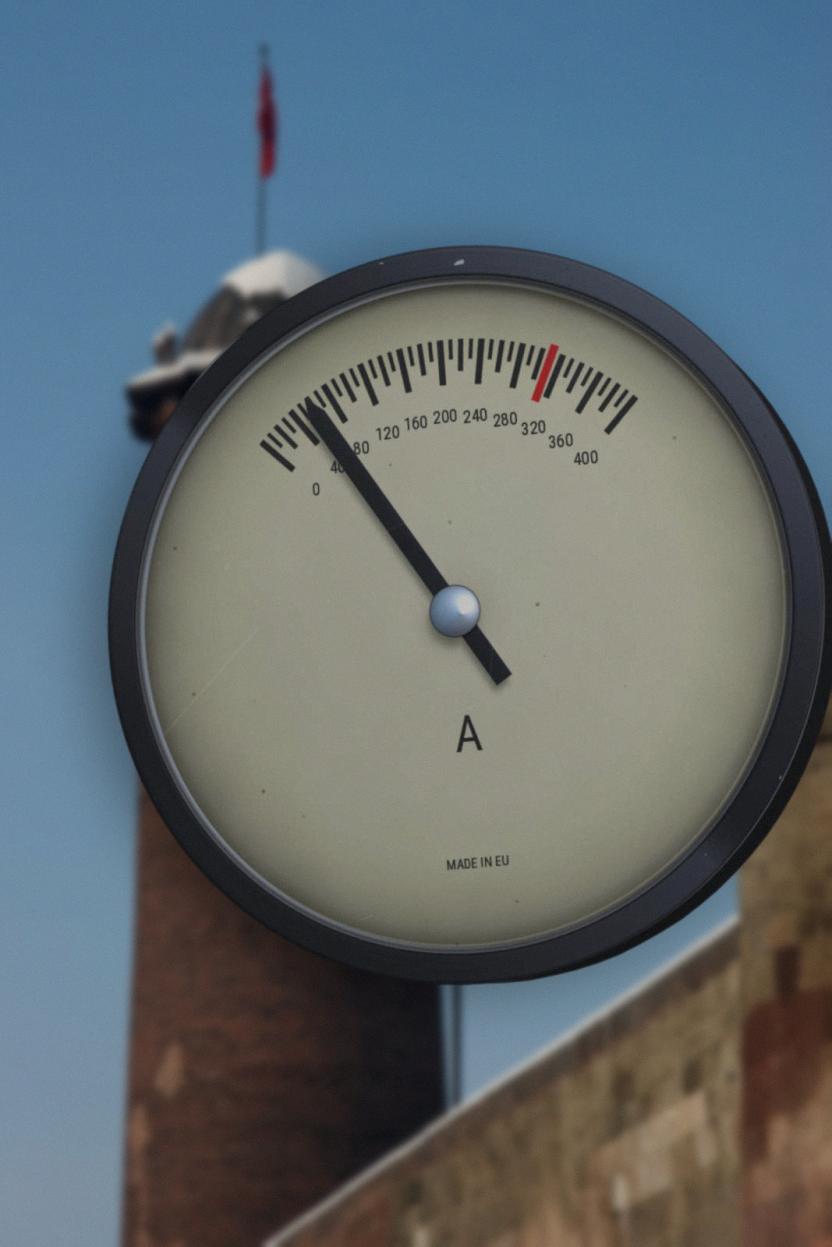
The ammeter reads 60 A
